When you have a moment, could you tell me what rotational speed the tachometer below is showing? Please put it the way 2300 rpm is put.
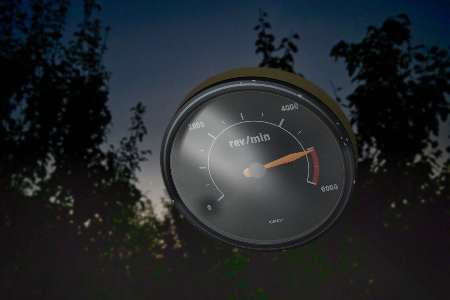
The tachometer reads 5000 rpm
